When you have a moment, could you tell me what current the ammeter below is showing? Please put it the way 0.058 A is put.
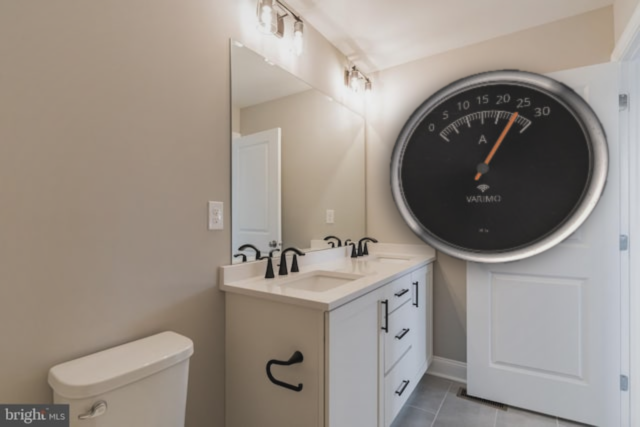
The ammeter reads 25 A
